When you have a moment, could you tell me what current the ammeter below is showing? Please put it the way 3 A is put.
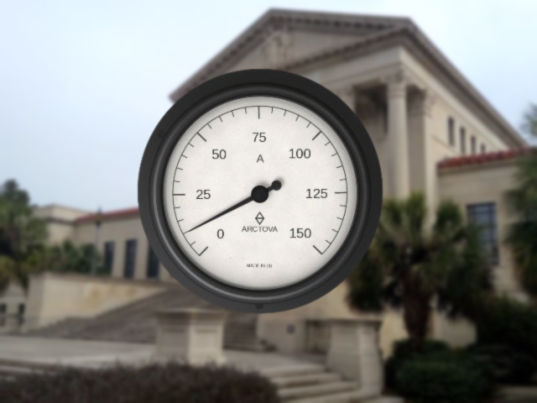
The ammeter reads 10 A
